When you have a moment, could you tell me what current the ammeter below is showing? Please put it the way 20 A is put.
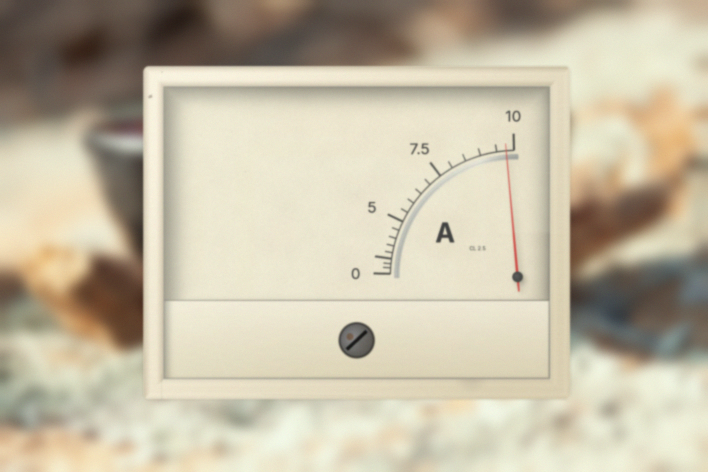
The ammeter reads 9.75 A
